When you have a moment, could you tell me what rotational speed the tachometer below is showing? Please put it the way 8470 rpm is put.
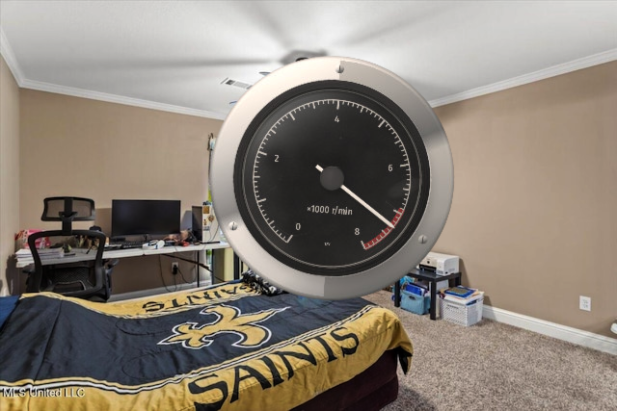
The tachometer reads 7300 rpm
